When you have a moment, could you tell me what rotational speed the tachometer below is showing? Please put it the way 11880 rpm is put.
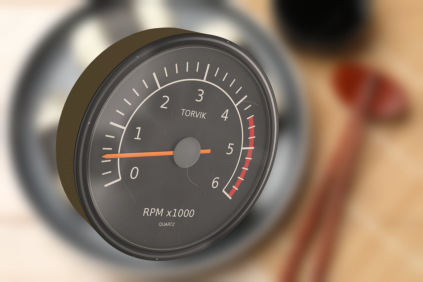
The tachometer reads 500 rpm
